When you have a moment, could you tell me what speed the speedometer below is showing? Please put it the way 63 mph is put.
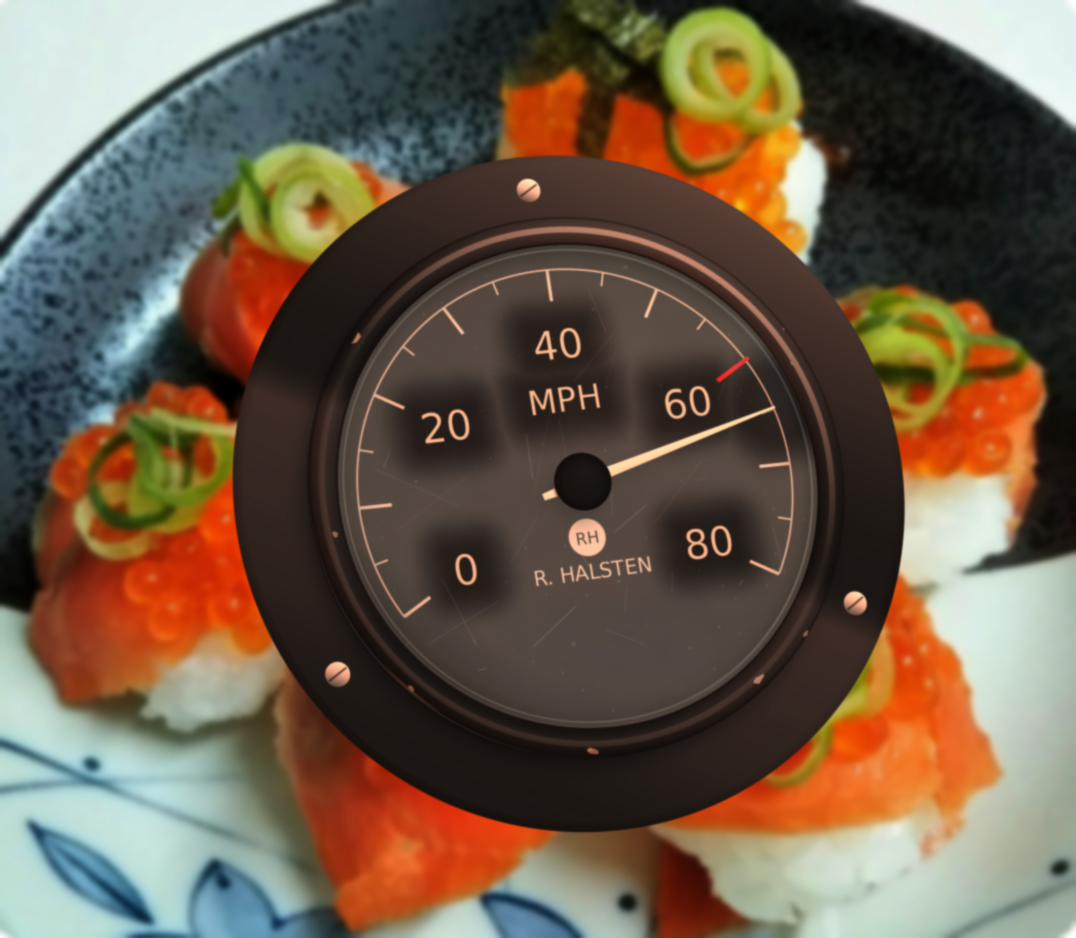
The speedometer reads 65 mph
